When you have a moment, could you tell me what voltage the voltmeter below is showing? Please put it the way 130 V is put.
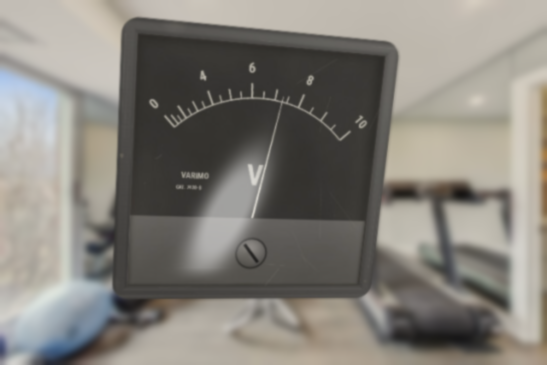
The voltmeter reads 7.25 V
